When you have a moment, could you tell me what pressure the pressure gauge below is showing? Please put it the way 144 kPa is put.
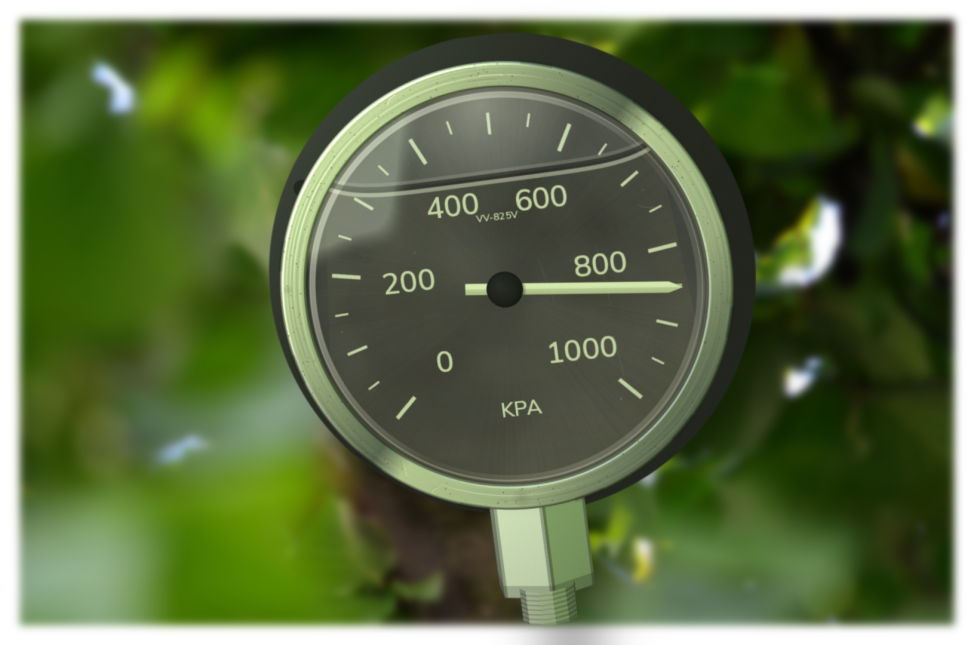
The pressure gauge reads 850 kPa
